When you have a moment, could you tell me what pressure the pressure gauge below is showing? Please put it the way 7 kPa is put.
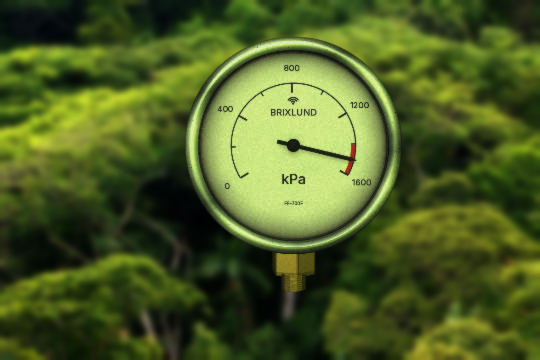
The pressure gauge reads 1500 kPa
